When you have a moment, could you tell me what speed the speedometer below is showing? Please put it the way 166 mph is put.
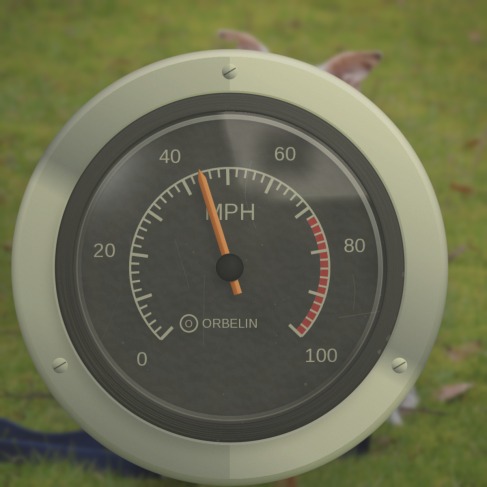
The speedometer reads 44 mph
